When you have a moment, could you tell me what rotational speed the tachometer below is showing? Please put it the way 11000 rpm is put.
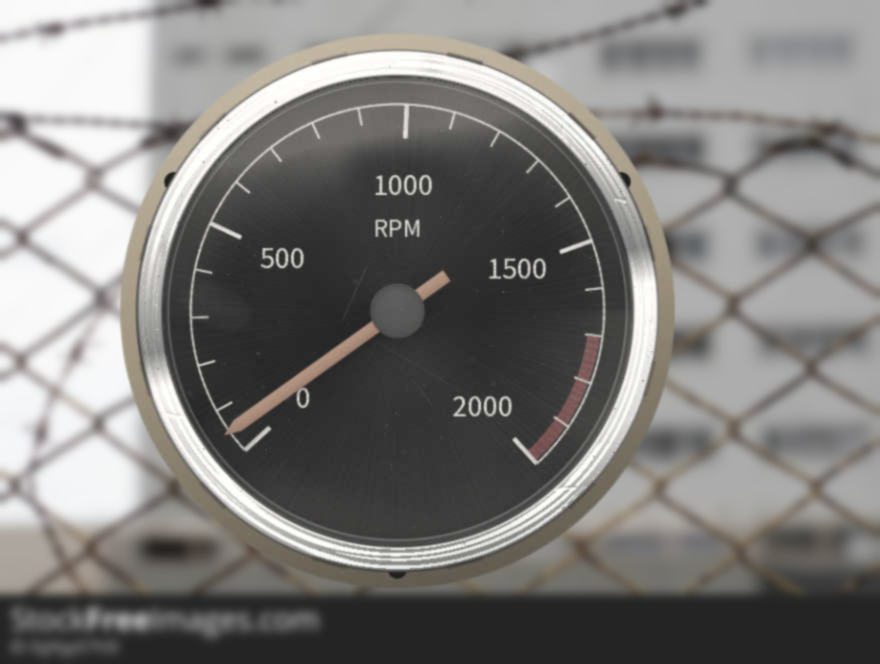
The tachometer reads 50 rpm
